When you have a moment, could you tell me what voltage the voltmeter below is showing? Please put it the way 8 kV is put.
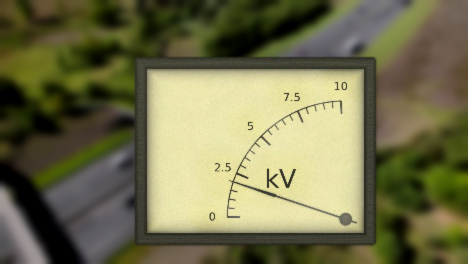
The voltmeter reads 2 kV
